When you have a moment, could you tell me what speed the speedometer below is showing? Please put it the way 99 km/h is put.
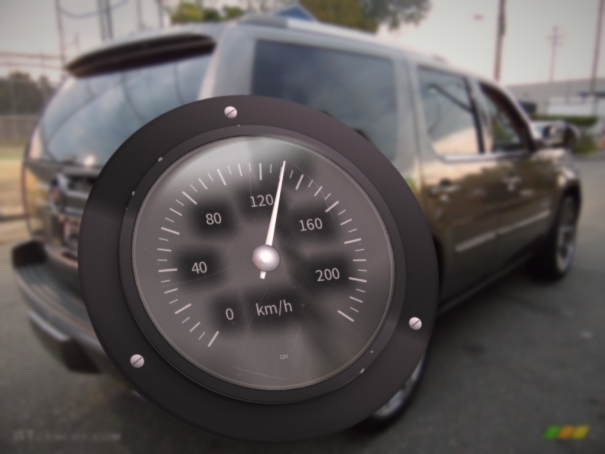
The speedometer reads 130 km/h
